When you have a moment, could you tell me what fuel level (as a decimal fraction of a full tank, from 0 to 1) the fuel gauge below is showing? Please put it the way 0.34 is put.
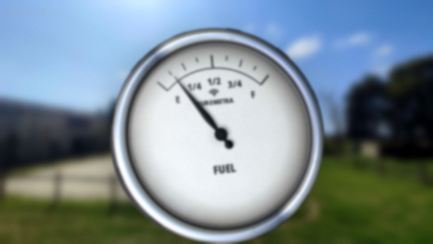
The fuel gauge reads 0.125
